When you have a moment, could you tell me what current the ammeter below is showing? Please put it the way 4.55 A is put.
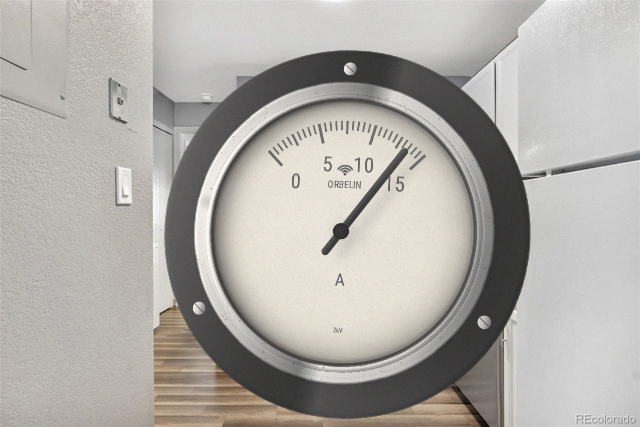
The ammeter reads 13.5 A
